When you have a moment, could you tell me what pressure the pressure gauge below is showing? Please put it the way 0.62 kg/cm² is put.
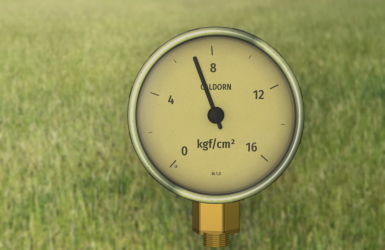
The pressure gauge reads 7 kg/cm²
